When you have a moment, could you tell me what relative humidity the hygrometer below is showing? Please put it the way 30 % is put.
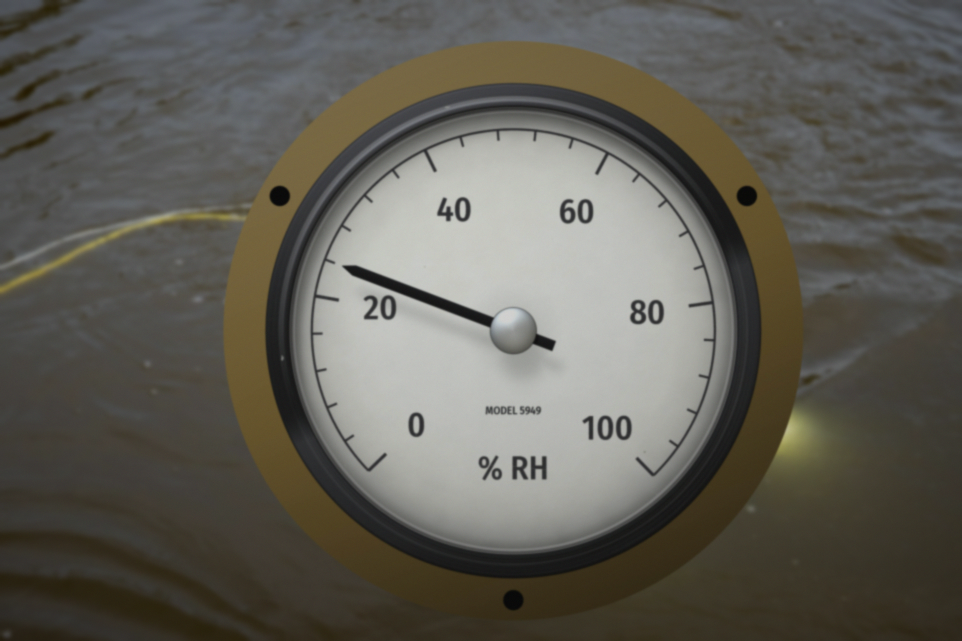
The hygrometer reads 24 %
